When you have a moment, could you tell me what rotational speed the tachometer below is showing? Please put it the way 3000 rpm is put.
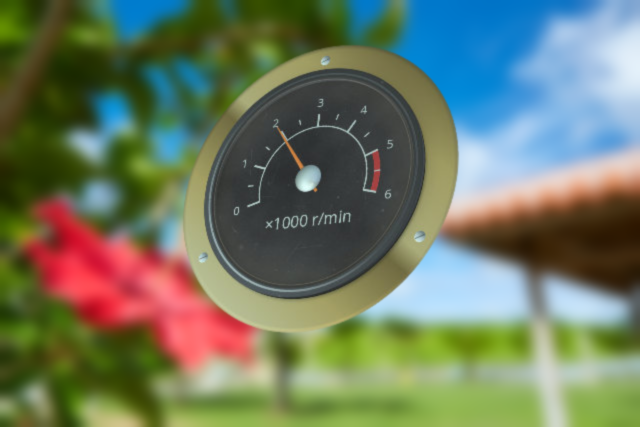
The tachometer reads 2000 rpm
